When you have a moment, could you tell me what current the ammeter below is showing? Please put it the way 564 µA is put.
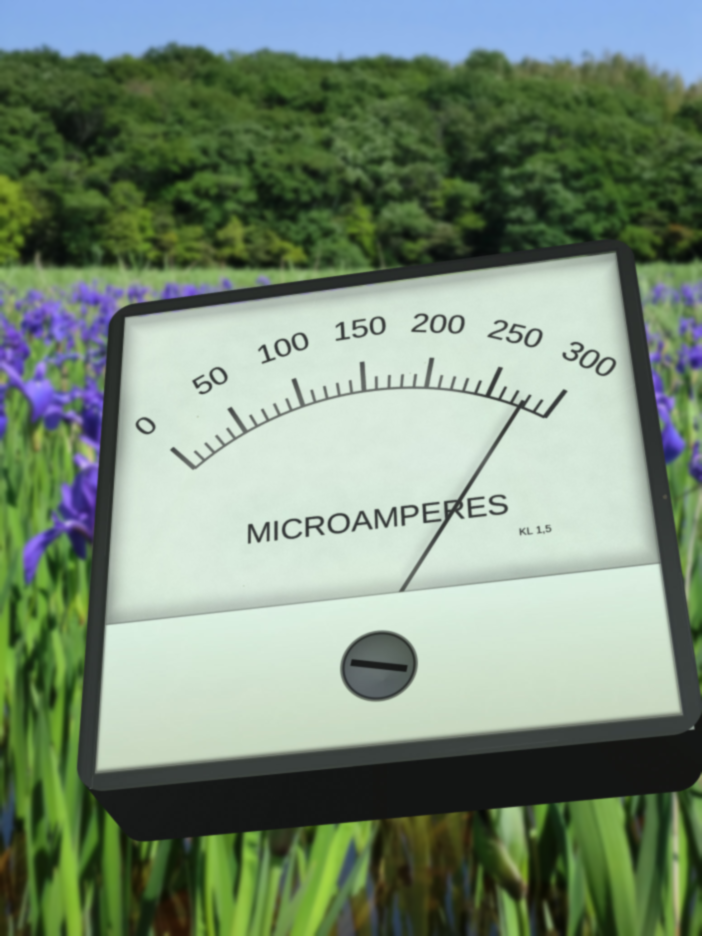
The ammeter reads 280 µA
